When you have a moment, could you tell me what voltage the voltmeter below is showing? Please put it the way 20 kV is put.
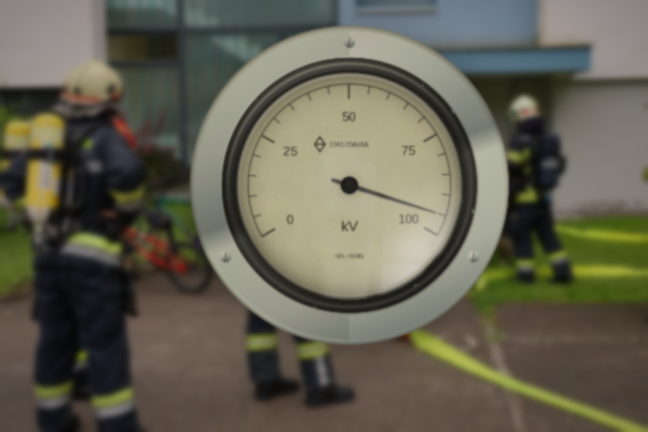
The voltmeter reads 95 kV
